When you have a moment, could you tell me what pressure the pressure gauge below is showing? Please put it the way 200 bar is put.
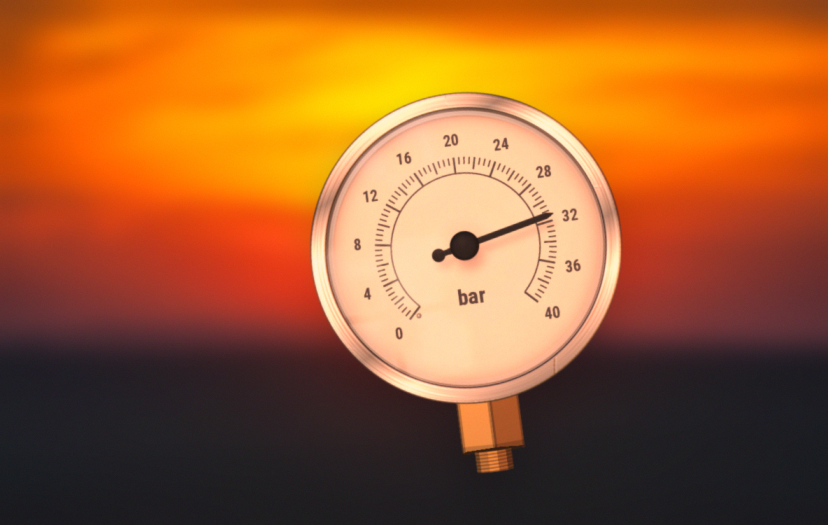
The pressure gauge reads 31.5 bar
